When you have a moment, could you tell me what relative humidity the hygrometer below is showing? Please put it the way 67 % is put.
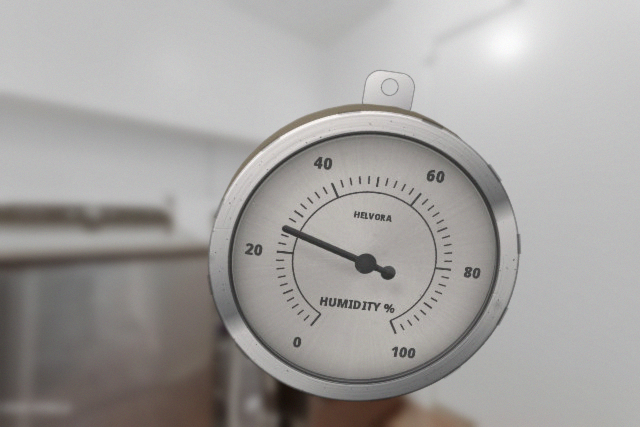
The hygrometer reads 26 %
